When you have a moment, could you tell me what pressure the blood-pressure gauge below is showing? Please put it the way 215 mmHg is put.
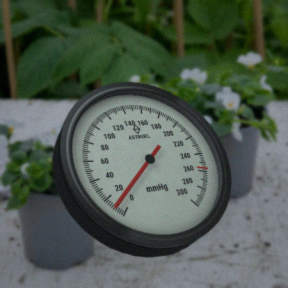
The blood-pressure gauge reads 10 mmHg
